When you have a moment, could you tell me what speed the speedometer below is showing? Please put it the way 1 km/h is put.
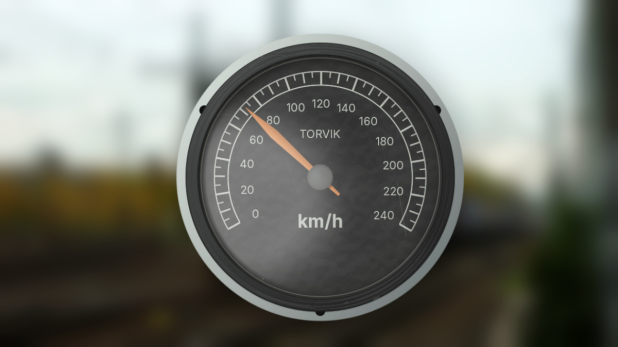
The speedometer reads 72.5 km/h
